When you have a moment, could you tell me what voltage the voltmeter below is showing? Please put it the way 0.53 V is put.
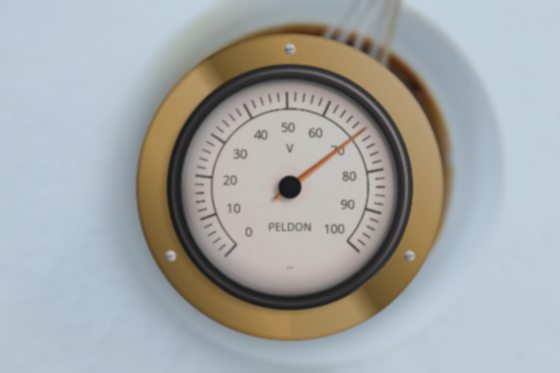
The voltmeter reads 70 V
